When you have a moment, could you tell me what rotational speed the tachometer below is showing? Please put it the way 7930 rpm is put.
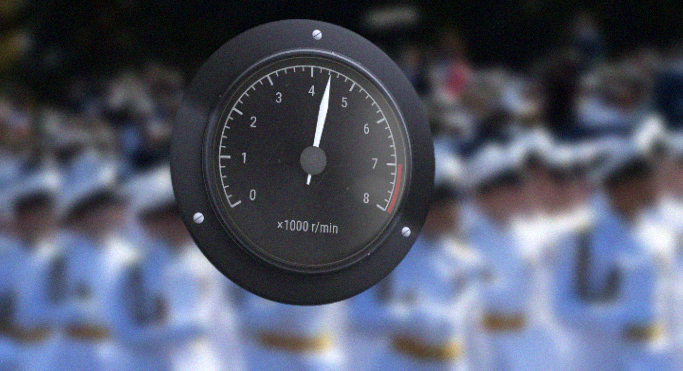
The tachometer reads 4400 rpm
